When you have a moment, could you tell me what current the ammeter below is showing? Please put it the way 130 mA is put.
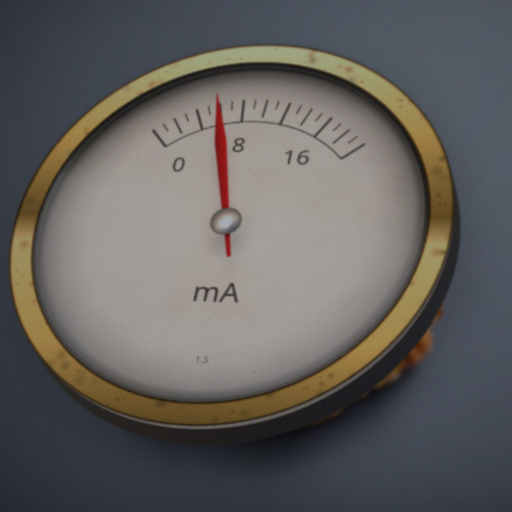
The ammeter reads 6 mA
